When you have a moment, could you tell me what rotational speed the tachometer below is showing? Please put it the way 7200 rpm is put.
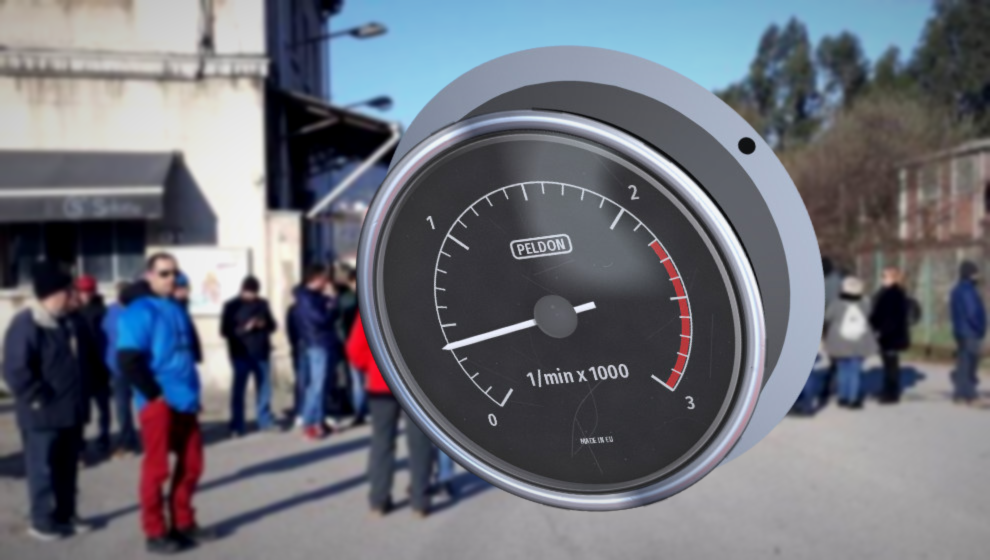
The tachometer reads 400 rpm
